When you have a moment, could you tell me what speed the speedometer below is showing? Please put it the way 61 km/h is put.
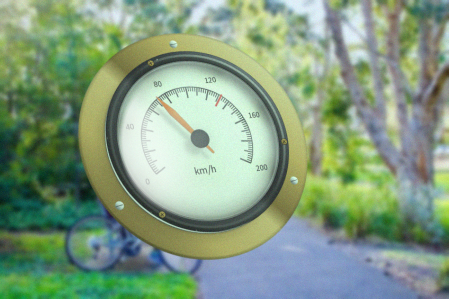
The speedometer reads 70 km/h
